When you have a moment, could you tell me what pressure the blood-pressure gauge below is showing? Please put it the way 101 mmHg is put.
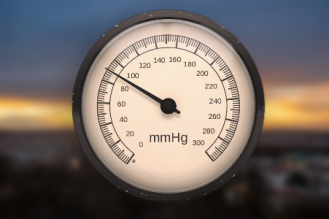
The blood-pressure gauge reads 90 mmHg
